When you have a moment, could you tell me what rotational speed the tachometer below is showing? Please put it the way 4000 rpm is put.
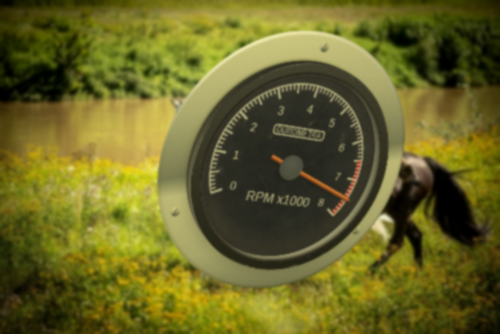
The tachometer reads 7500 rpm
